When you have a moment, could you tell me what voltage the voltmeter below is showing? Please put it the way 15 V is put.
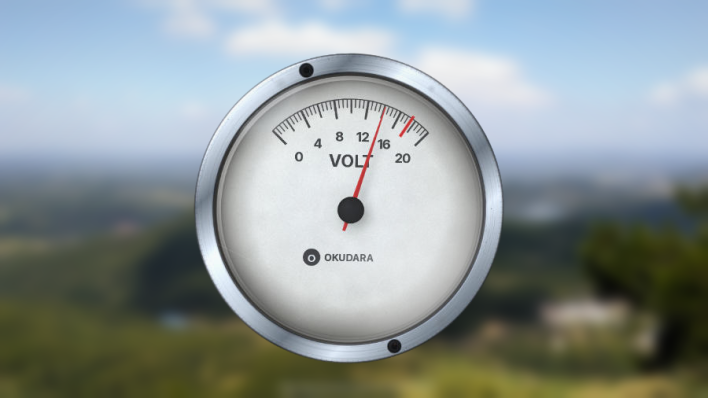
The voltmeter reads 14 V
